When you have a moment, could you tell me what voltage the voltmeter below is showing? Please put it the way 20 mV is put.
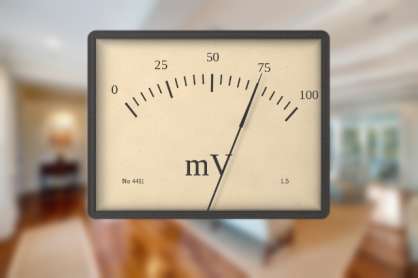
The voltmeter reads 75 mV
